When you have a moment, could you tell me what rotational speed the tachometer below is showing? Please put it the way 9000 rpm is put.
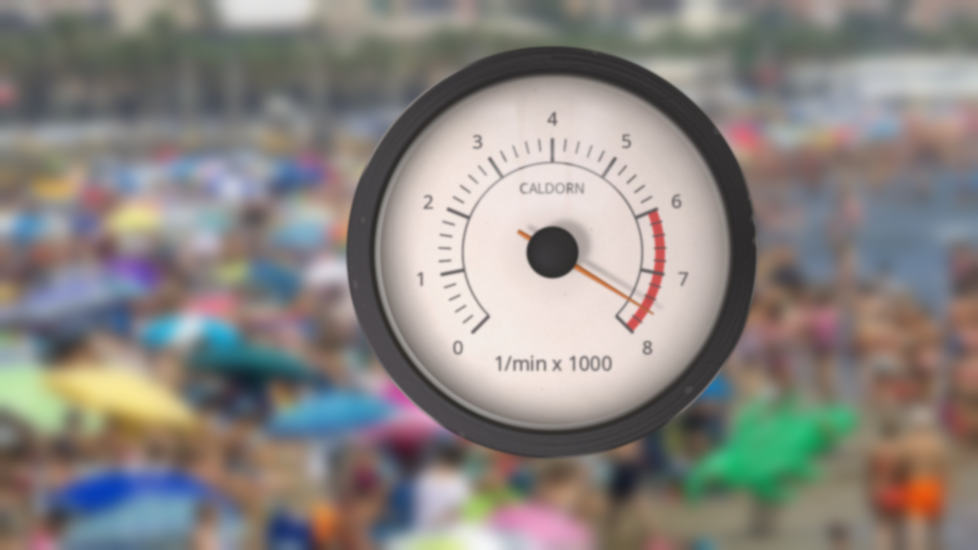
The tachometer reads 7600 rpm
